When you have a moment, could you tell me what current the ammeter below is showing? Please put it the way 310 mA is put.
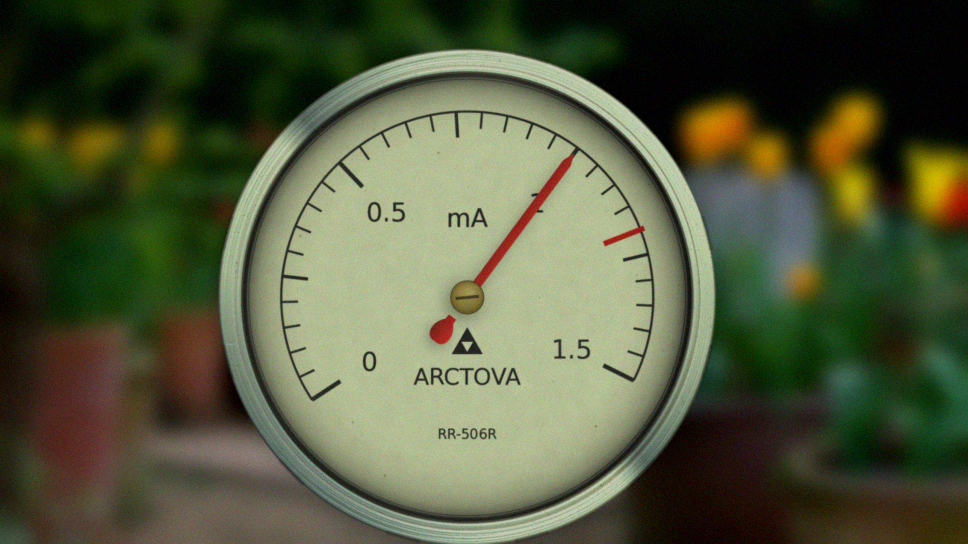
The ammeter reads 1 mA
